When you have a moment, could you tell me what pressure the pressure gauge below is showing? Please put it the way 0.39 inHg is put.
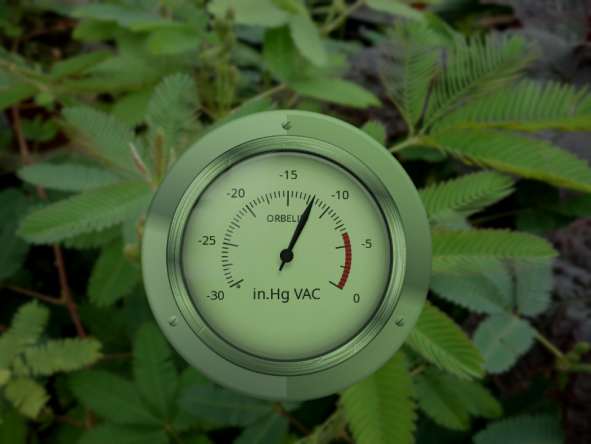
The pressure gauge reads -12 inHg
